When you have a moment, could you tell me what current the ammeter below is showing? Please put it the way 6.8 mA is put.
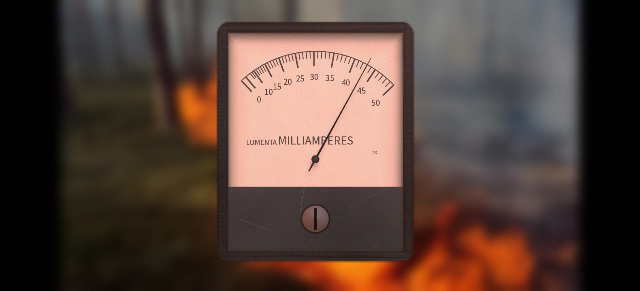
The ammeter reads 43 mA
